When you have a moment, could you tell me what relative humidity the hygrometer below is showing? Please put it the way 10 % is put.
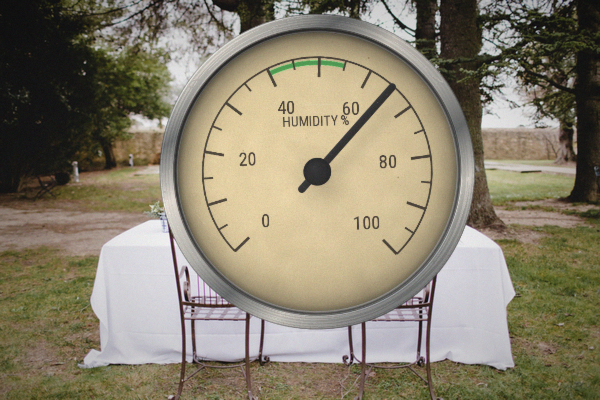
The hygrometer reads 65 %
